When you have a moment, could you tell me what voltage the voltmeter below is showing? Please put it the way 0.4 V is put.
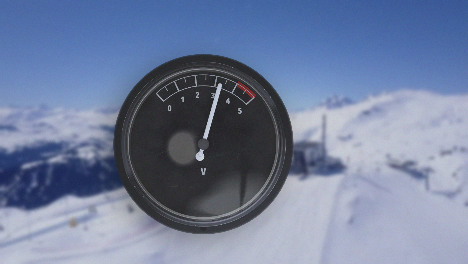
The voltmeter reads 3.25 V
